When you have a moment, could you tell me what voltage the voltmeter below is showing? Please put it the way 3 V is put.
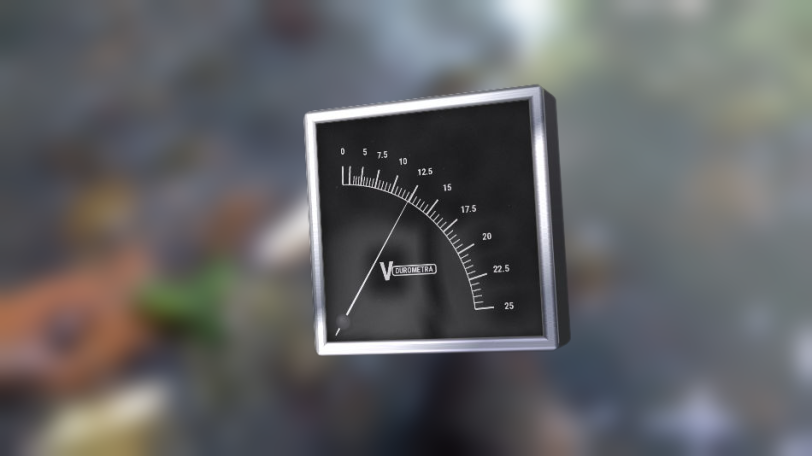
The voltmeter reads 12.5 V
